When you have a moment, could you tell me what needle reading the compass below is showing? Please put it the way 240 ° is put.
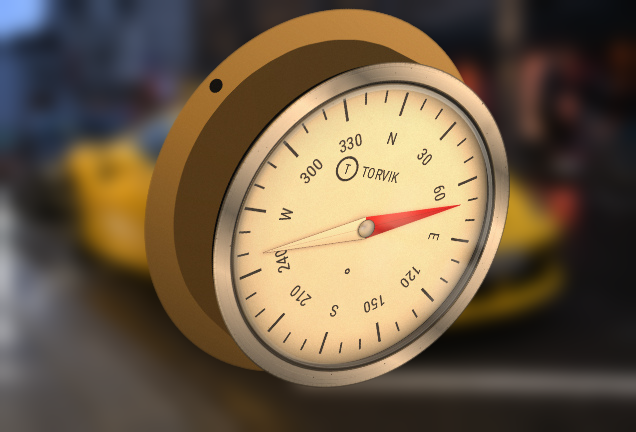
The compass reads 70 °
